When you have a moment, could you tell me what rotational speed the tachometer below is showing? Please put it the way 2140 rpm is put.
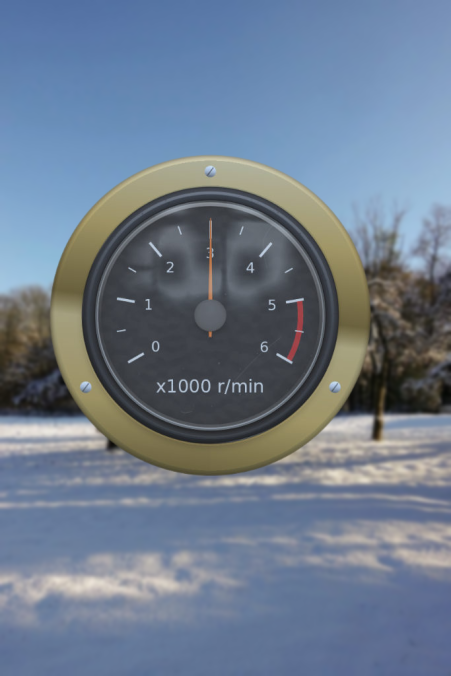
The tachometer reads 3000 rpm
